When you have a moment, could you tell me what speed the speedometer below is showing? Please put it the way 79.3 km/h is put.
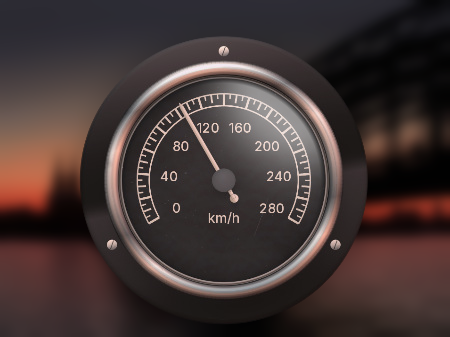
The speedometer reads 105 km/h
